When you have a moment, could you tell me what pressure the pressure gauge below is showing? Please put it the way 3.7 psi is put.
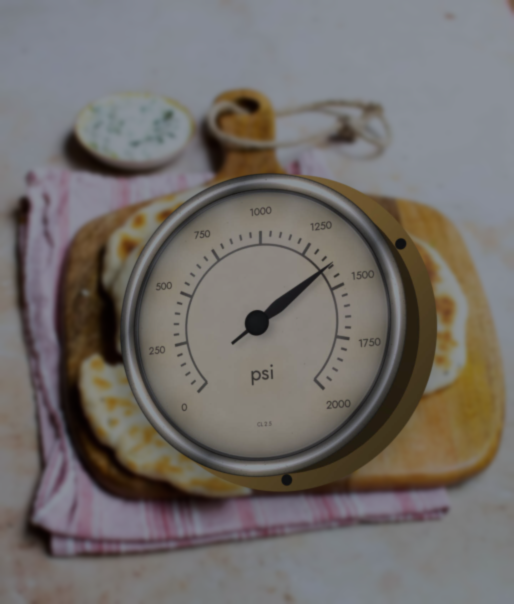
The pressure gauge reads 1400 psi
